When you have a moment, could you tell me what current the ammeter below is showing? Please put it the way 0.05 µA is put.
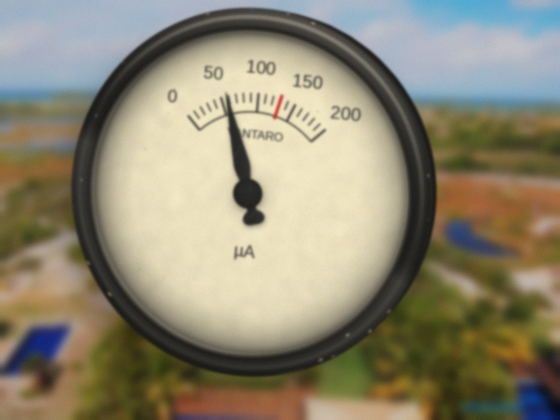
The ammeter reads 60 µA
